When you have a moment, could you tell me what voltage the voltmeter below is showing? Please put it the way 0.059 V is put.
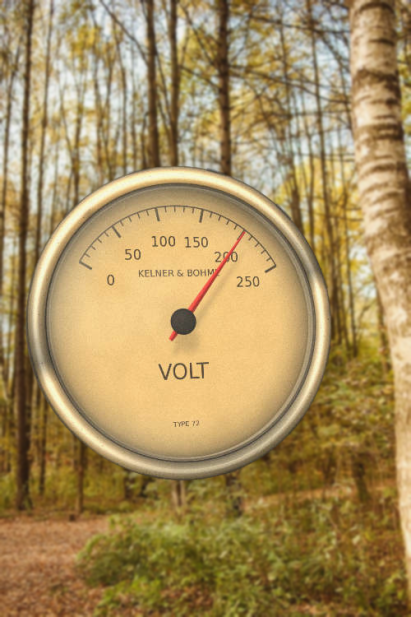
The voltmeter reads 200 V
